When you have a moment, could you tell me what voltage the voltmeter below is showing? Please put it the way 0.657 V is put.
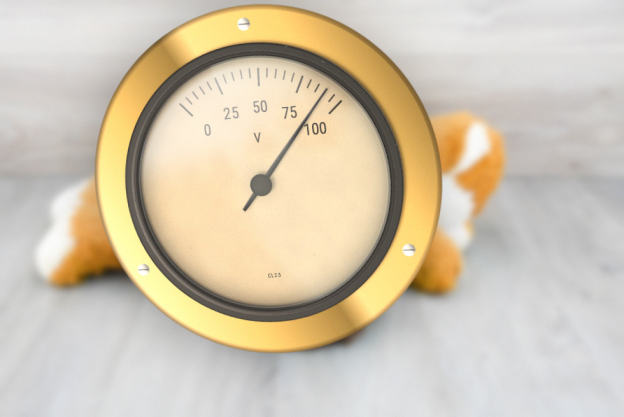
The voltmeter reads 90 V
